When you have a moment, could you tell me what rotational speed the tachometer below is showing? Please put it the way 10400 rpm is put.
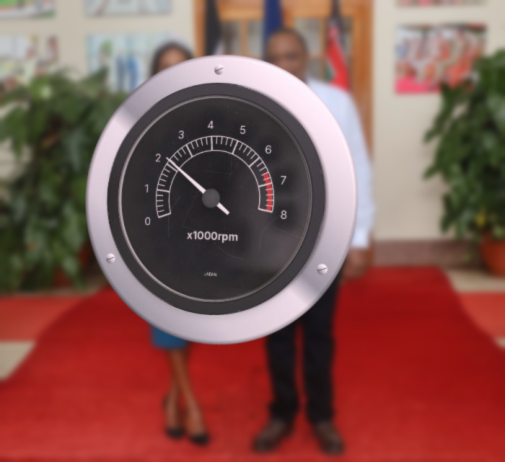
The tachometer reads 2200 rpm
